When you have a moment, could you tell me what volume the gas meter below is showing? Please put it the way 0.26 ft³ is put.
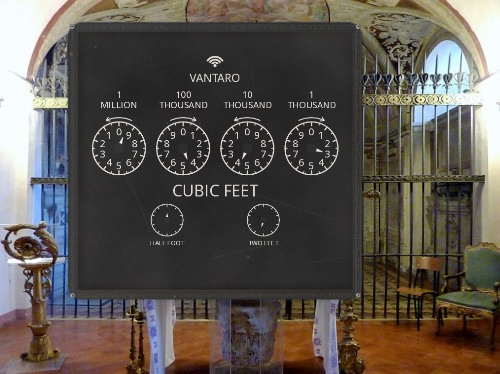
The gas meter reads 944300 ft³
